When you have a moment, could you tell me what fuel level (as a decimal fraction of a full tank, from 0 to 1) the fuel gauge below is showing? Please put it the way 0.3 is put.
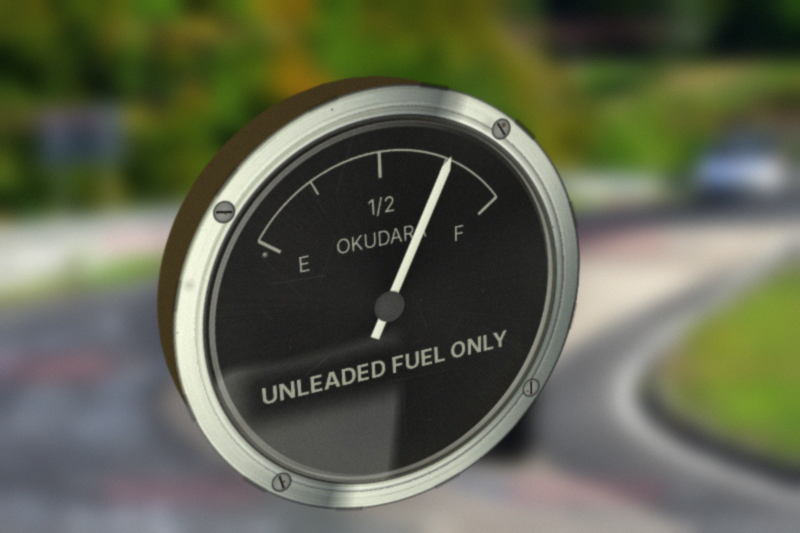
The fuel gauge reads 0.75
